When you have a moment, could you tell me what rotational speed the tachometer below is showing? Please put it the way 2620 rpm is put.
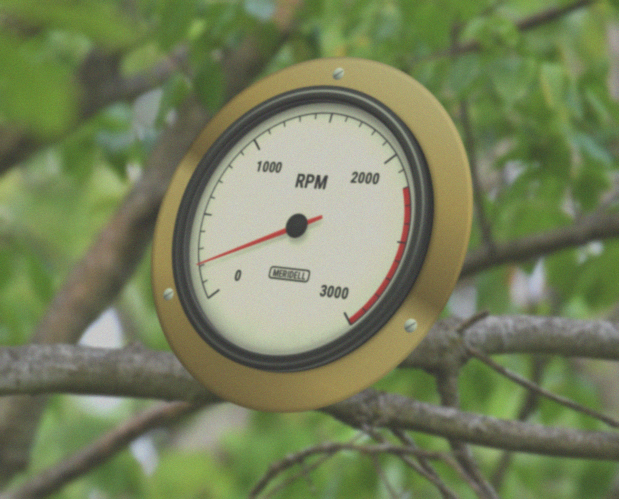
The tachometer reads 200 rpm
